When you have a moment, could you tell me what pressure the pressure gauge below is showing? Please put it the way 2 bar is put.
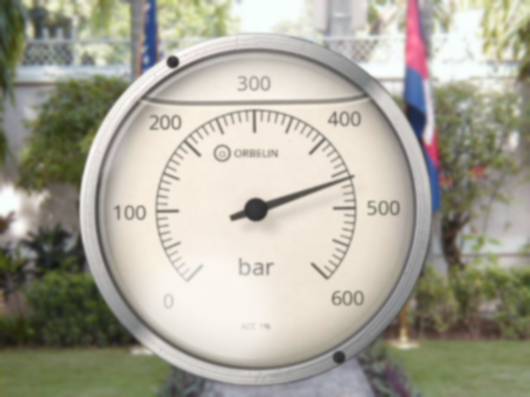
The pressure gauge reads 460 bar
